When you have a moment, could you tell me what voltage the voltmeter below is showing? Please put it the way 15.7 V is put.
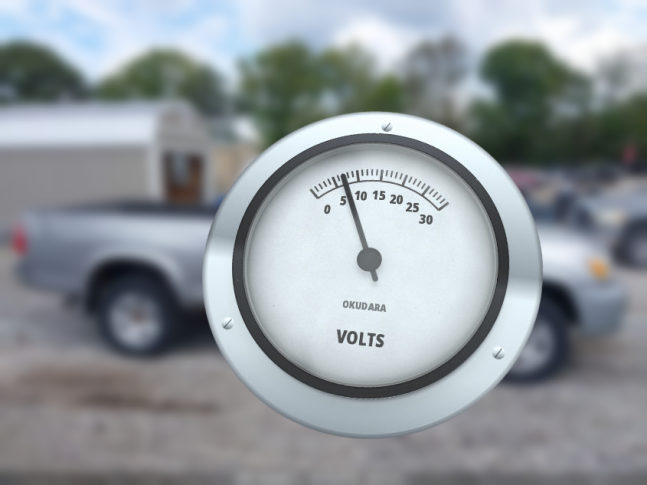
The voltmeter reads 7 V
